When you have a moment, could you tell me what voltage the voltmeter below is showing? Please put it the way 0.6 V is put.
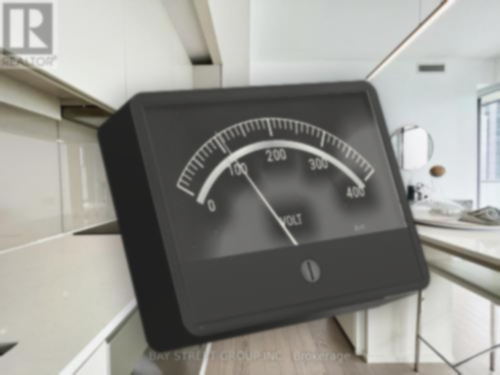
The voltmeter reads 100 V
